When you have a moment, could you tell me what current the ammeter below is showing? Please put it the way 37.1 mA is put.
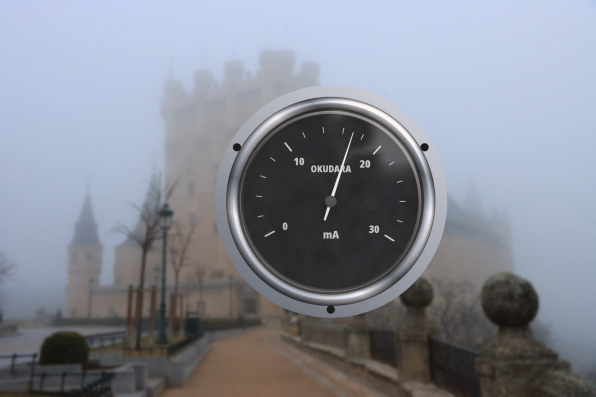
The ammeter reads 17 mA
